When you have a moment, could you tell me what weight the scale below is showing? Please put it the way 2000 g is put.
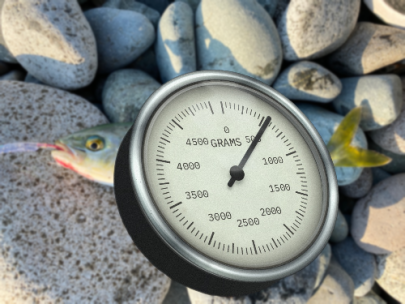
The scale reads 550 g
